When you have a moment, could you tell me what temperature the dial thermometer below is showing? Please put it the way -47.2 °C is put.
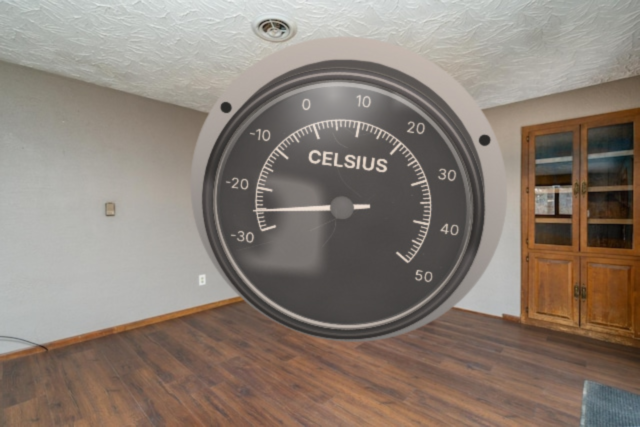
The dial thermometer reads -25 °C
